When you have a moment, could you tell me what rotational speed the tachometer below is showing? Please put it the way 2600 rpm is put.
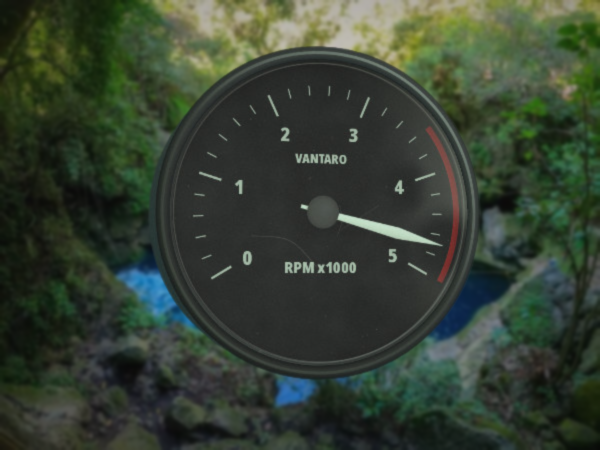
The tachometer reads 4700 rpm
